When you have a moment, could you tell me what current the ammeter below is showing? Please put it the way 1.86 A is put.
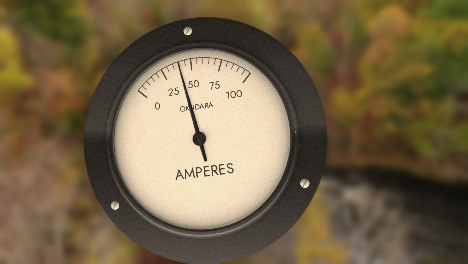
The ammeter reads 40 A
